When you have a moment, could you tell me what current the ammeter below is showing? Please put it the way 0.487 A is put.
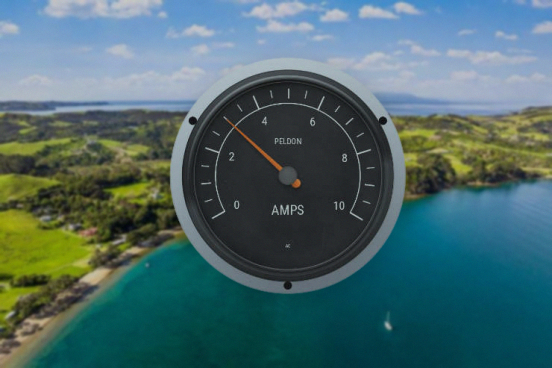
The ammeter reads 3 A
